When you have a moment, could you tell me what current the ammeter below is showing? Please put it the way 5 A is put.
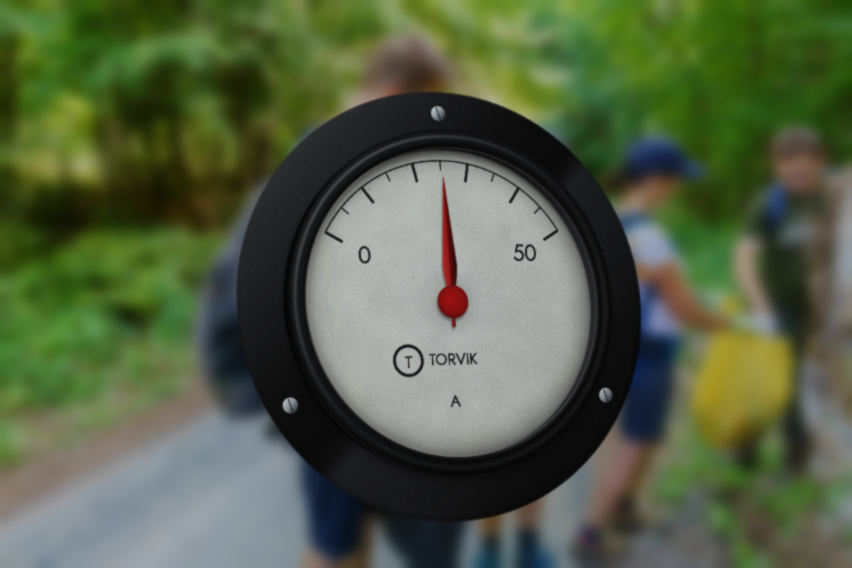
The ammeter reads 25 A
